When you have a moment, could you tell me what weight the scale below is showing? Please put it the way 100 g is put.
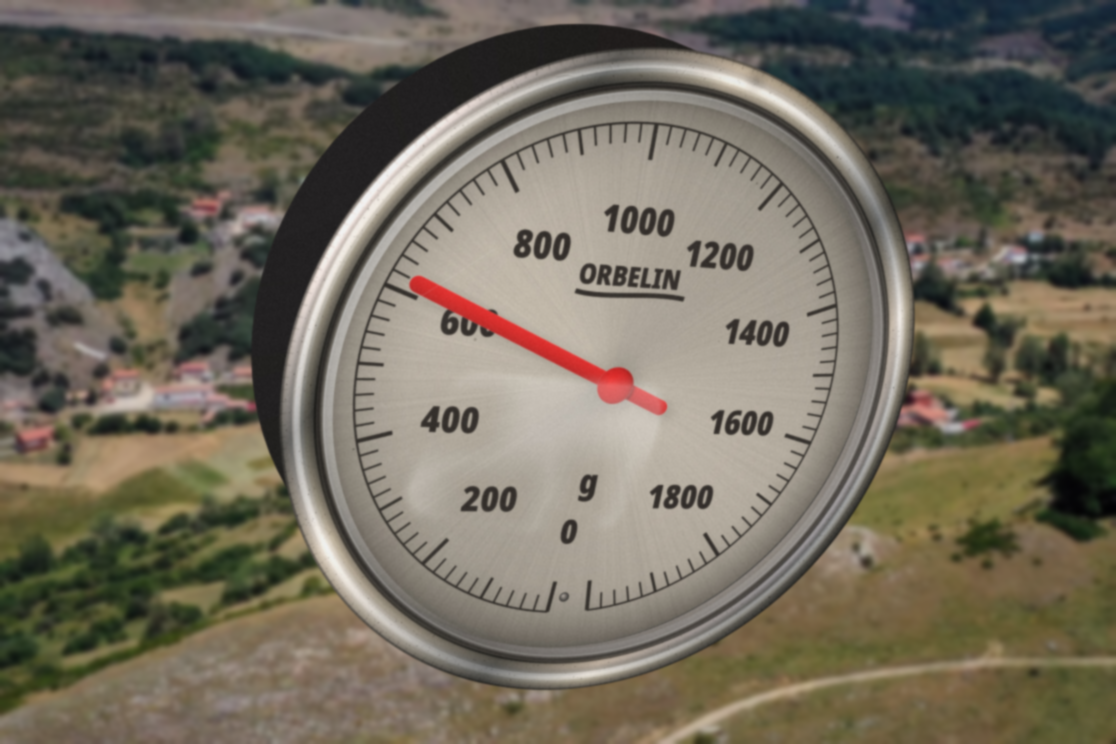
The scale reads 620 g
